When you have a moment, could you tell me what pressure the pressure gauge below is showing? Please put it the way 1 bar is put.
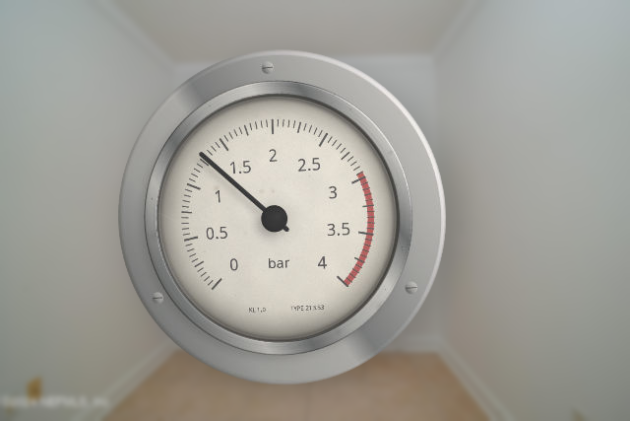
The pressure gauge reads 1.3 bar
